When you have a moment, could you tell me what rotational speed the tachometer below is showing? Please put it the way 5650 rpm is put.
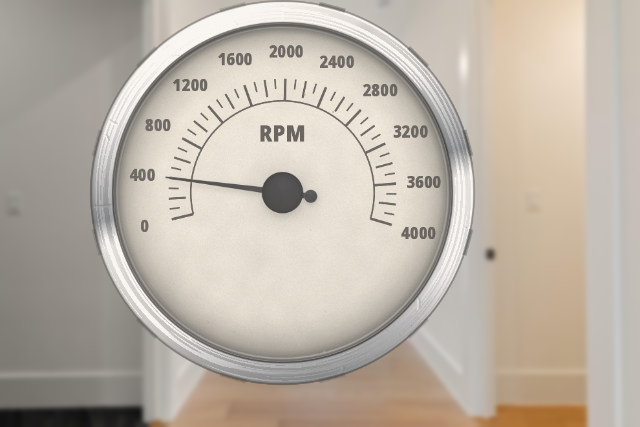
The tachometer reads 400 rpm
